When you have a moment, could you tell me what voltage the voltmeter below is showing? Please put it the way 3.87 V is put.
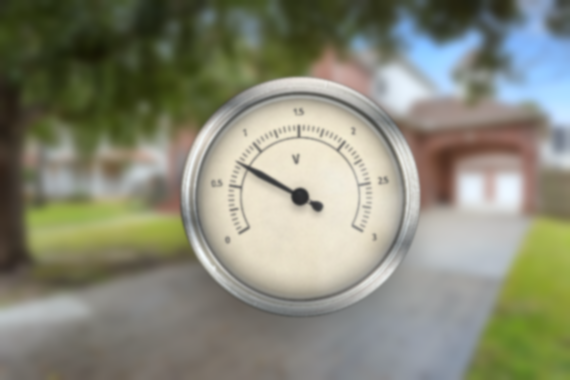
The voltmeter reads 0.75 V
